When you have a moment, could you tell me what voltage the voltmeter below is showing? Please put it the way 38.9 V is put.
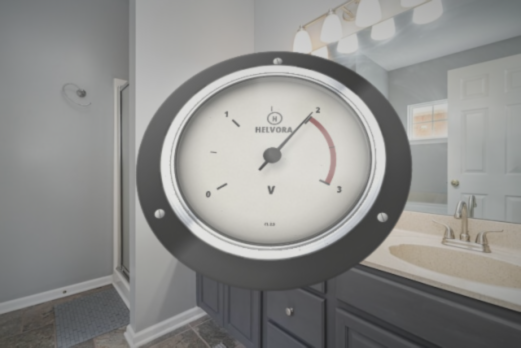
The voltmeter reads 2 V
